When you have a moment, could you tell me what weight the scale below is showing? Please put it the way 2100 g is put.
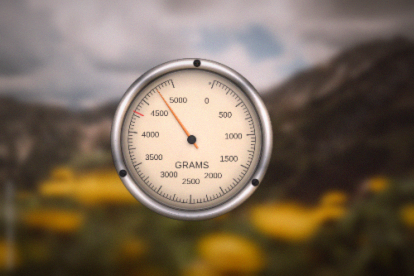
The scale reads 4750 g
